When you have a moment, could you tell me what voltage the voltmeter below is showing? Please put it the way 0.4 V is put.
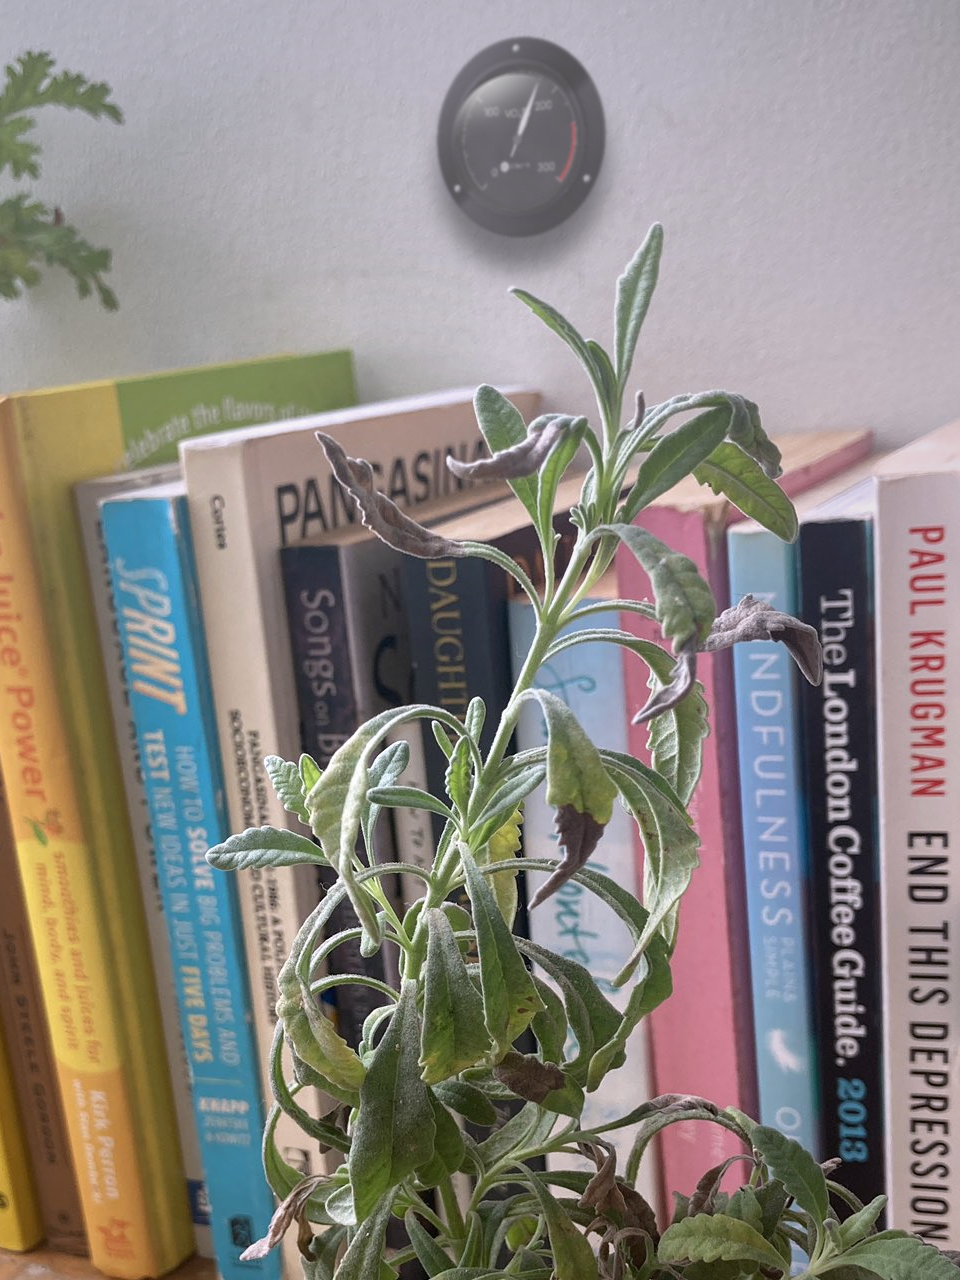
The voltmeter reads 180 V
